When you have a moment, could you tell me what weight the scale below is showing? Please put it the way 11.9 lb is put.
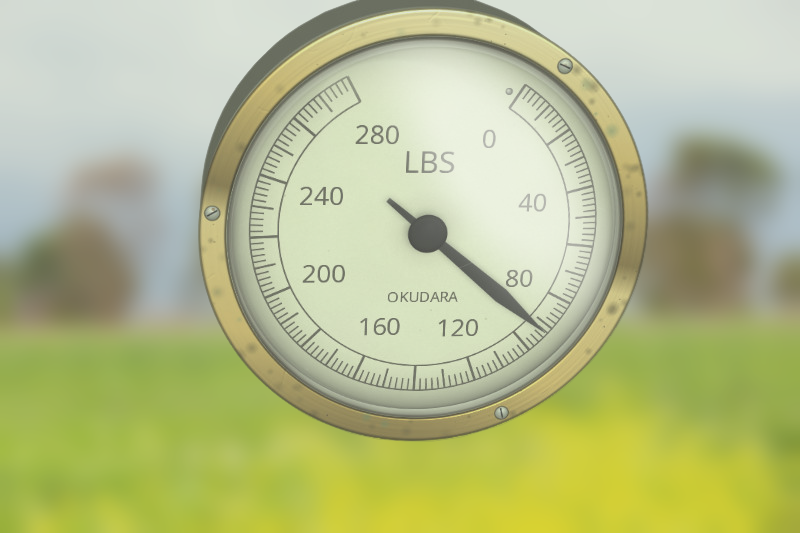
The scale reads 92 lb
